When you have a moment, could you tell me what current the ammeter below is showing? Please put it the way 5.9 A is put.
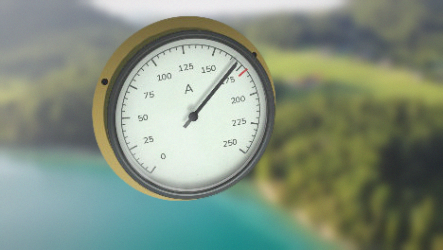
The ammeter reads 170 A
